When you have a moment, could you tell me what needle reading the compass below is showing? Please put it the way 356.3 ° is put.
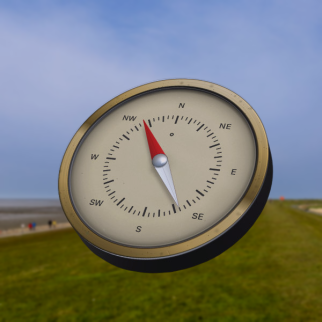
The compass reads 325 °
